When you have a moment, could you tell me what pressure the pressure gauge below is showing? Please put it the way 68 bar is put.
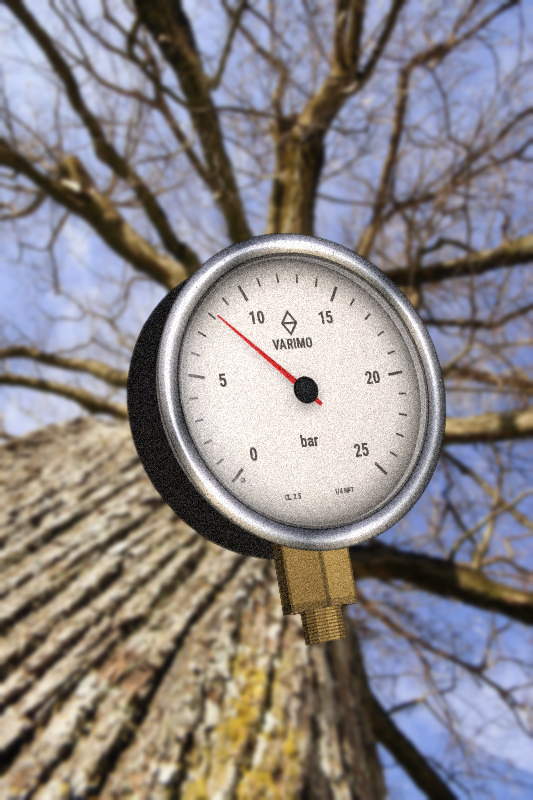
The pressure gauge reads 8 bar
